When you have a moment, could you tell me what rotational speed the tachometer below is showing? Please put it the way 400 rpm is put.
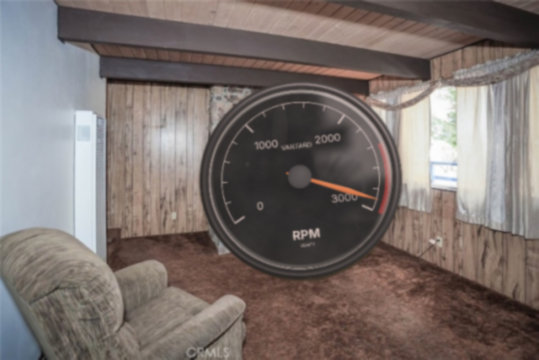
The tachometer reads 2900 rpm
